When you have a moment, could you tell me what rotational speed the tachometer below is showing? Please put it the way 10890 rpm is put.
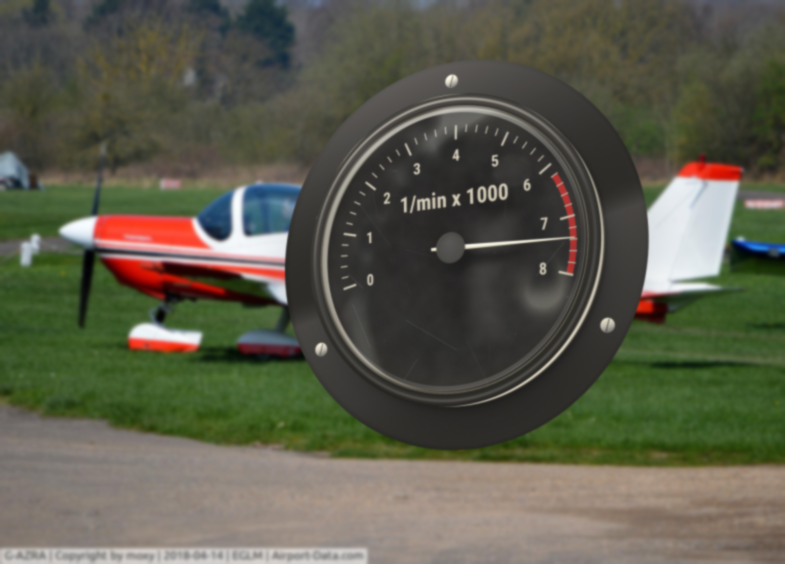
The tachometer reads 7400 rpm
